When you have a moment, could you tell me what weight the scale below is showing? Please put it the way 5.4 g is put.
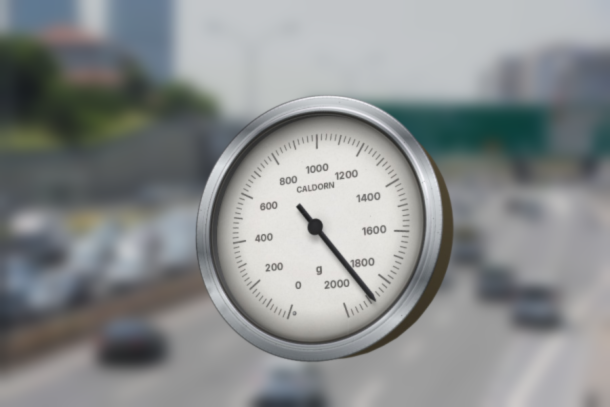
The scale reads 1880 g
